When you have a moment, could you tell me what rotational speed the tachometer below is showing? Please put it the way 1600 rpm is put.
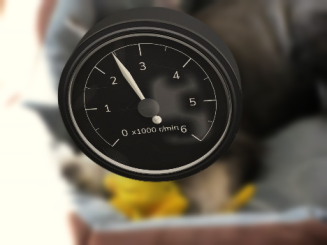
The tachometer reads 2500 rpm
